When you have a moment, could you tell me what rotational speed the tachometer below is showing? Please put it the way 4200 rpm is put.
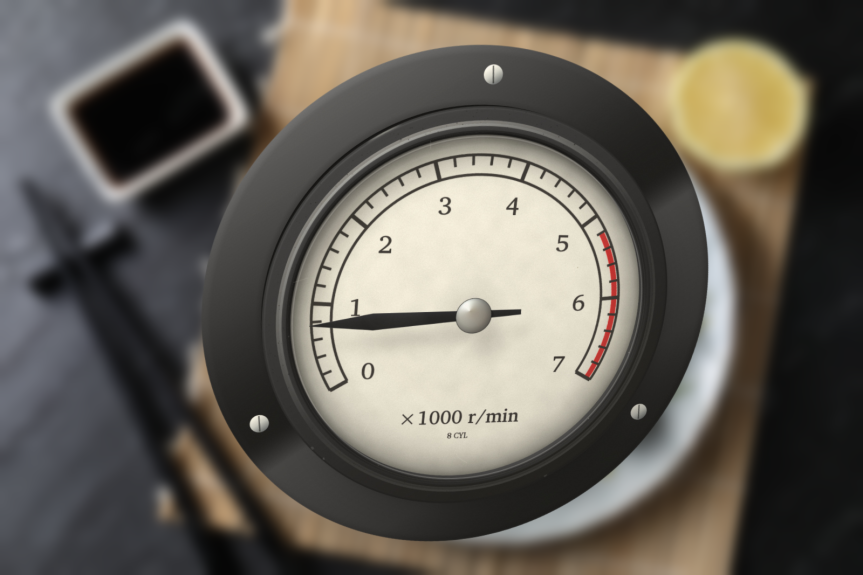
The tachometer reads 800 rpm
